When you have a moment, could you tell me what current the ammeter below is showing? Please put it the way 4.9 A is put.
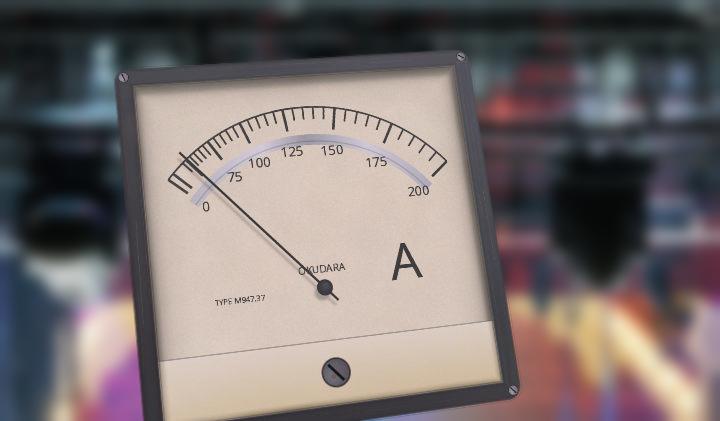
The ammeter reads 50 A
